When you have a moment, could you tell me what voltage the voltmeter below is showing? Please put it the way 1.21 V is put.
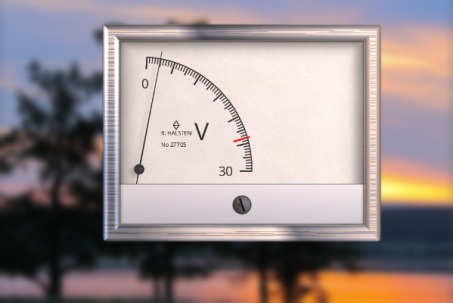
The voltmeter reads 2.5 V
